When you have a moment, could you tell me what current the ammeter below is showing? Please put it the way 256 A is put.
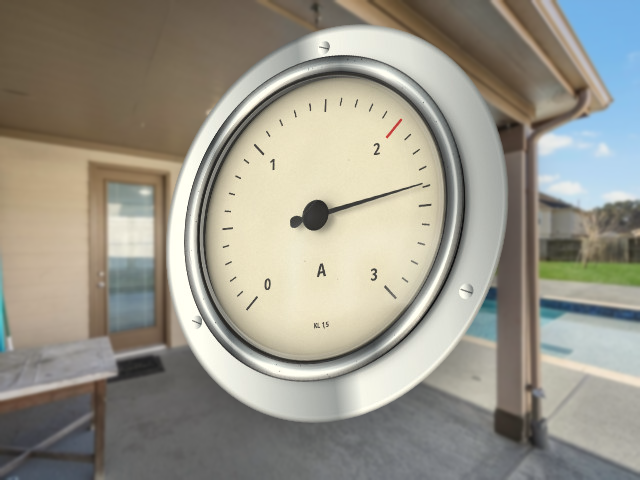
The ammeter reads 2.4 A
